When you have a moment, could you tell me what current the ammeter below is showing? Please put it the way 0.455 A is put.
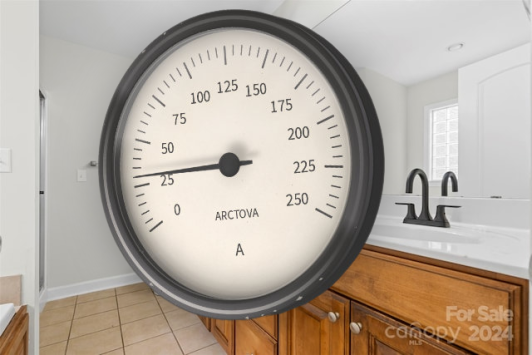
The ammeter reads 30 A
